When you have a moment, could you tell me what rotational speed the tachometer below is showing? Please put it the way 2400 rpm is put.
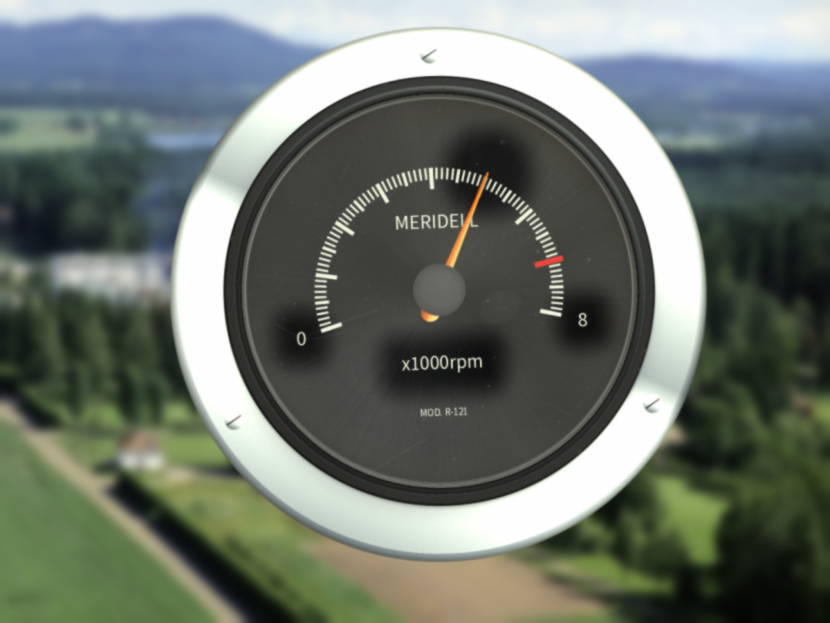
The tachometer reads 5000 rpm
